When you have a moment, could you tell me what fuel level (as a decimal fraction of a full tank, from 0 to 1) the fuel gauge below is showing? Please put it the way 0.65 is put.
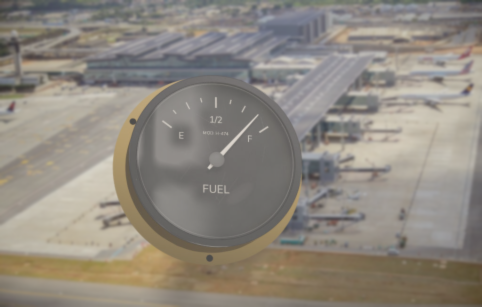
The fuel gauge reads 0.875
